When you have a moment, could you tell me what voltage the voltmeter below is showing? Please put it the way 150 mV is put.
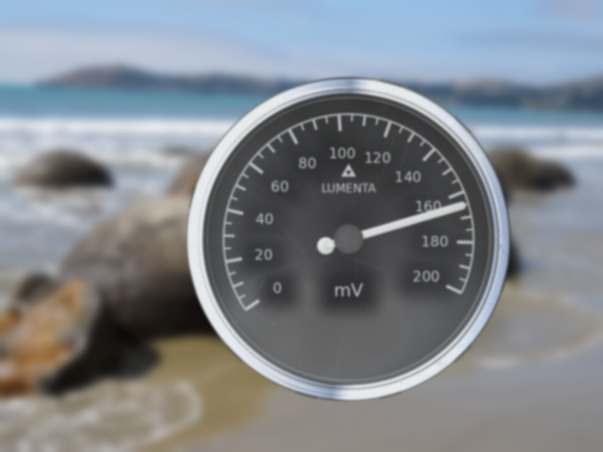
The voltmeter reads 165 mV
